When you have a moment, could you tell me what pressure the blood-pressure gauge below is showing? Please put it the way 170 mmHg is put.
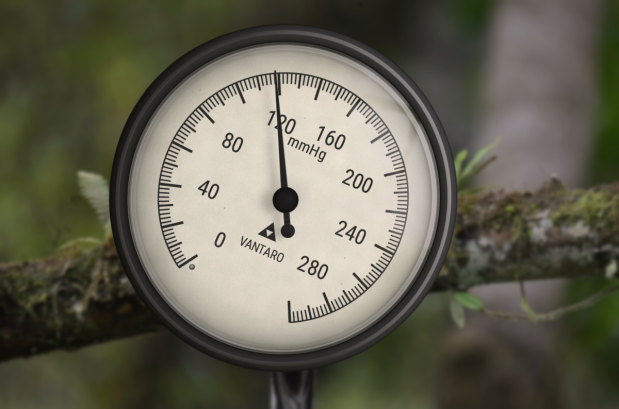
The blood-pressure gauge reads 118 mmHg
